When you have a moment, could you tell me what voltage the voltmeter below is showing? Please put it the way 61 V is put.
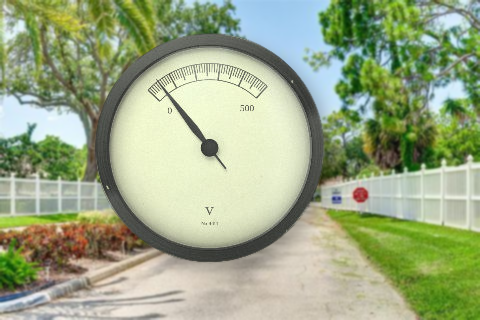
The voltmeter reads 50 V
